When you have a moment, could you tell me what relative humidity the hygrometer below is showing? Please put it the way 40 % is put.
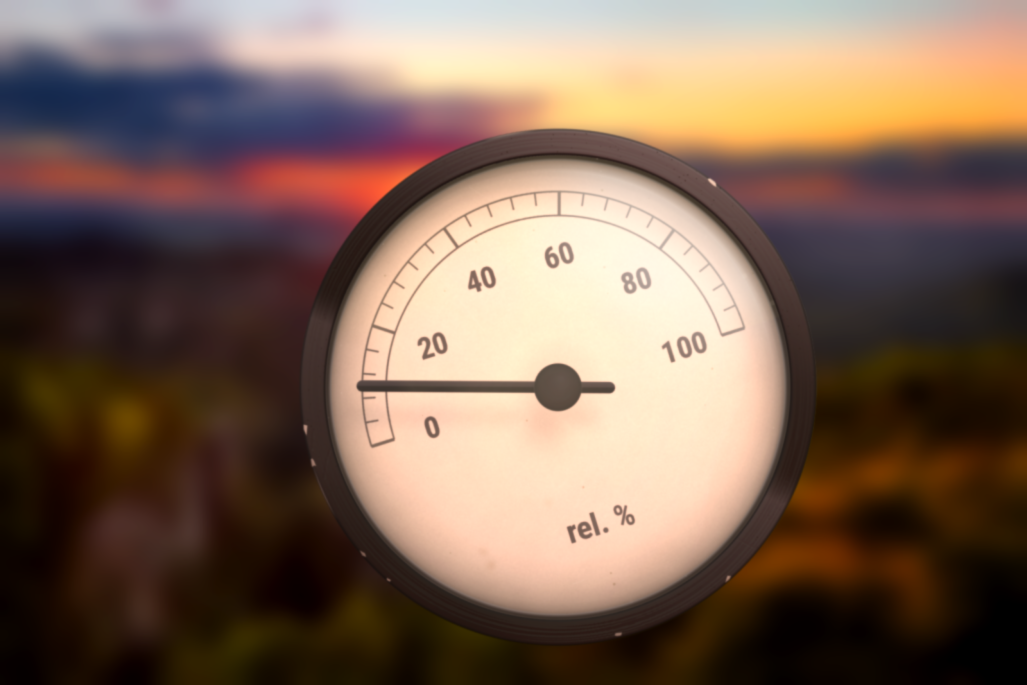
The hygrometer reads 10 %
